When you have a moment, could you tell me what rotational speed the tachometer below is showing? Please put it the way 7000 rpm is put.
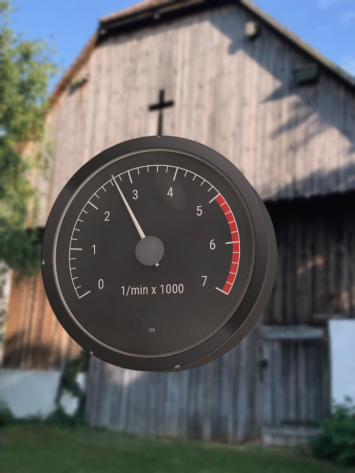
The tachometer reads 2700 rpm
